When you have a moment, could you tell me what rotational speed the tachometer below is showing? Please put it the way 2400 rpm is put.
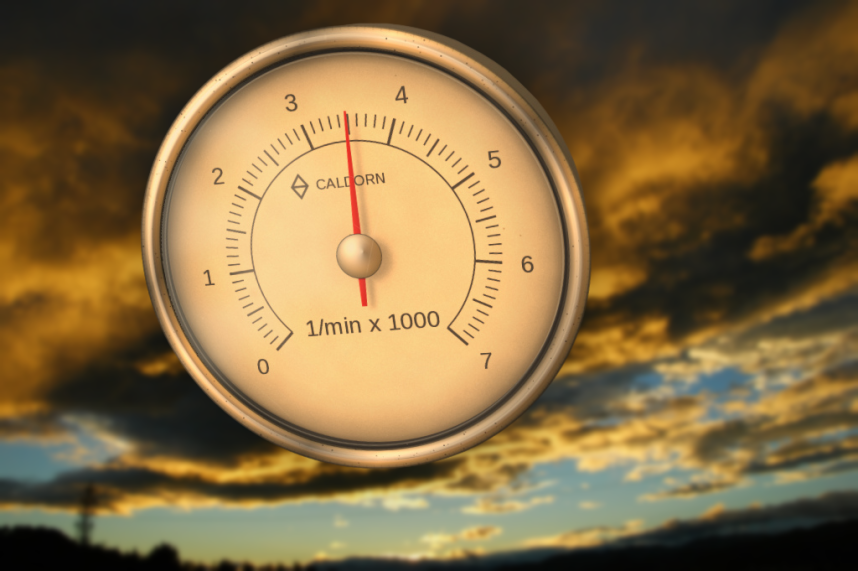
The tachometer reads 3500 rpm
